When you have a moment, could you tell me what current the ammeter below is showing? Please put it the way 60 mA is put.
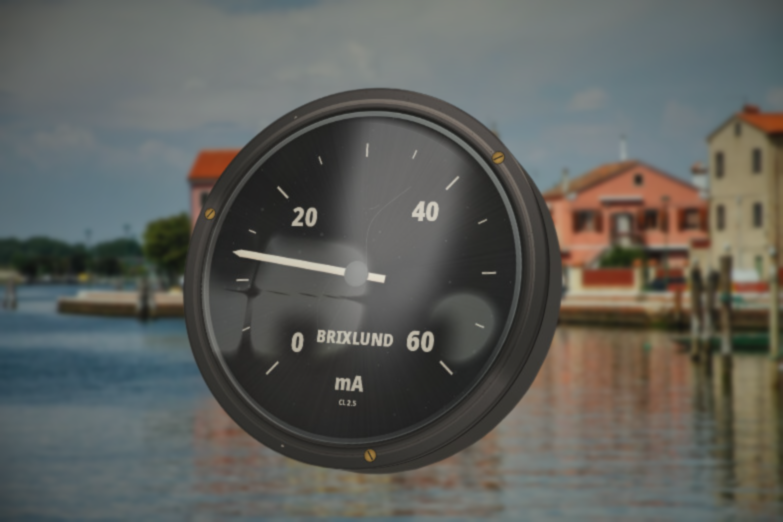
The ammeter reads 12.5 mA
